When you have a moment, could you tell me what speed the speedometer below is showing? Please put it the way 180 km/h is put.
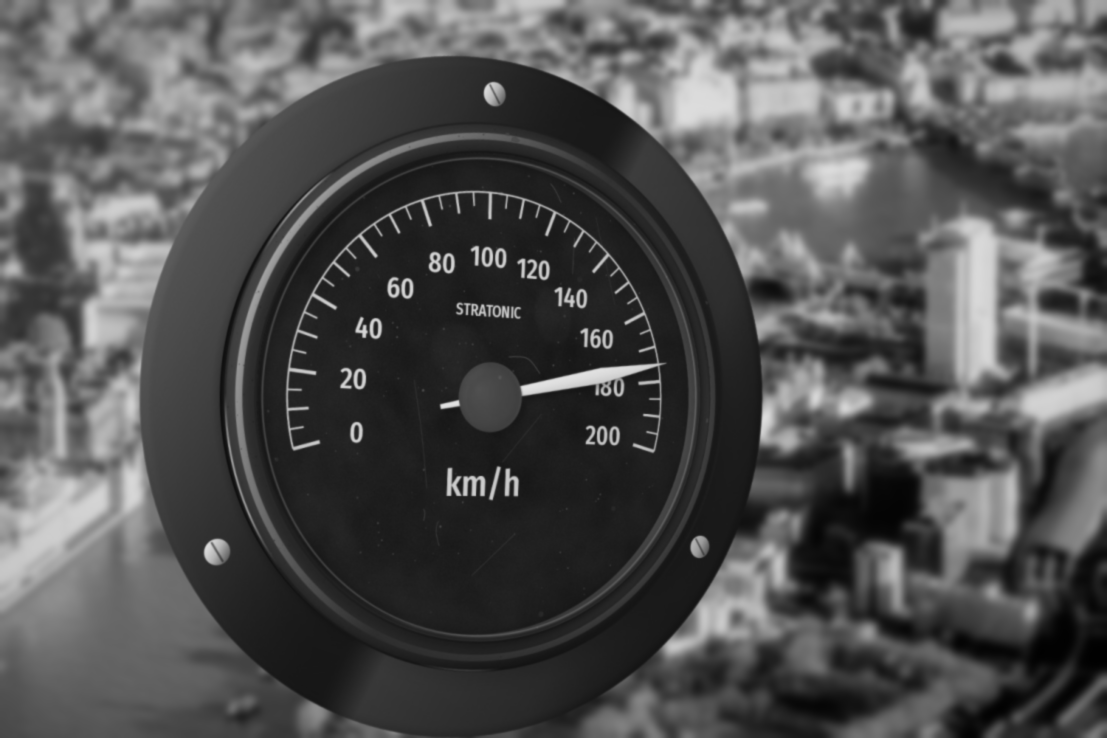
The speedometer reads 175 km/h
